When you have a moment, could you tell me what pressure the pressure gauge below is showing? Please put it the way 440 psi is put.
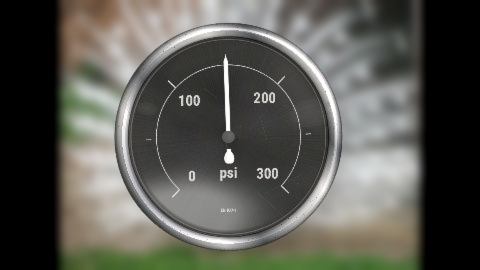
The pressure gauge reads 150 psi
